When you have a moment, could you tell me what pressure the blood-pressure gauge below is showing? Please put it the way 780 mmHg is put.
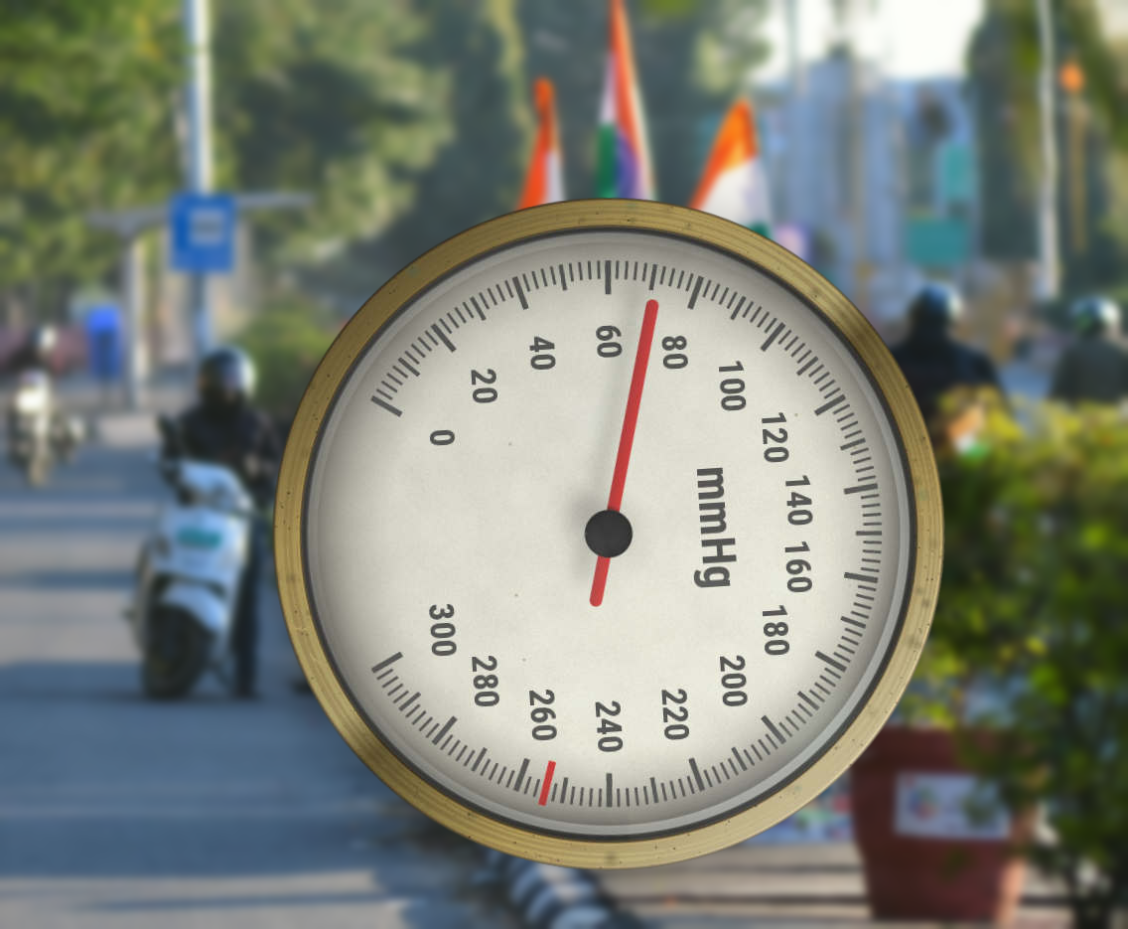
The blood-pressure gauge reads 71 mmHg
